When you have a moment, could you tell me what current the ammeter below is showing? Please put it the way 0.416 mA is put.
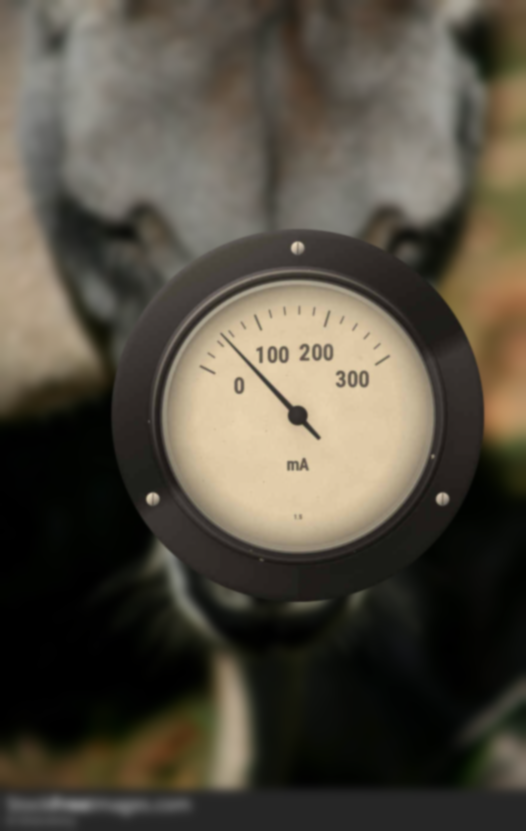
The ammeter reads 50 mA
